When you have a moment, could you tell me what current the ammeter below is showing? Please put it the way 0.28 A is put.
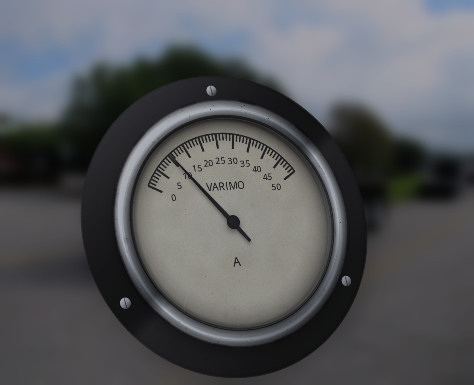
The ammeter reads 10 A
